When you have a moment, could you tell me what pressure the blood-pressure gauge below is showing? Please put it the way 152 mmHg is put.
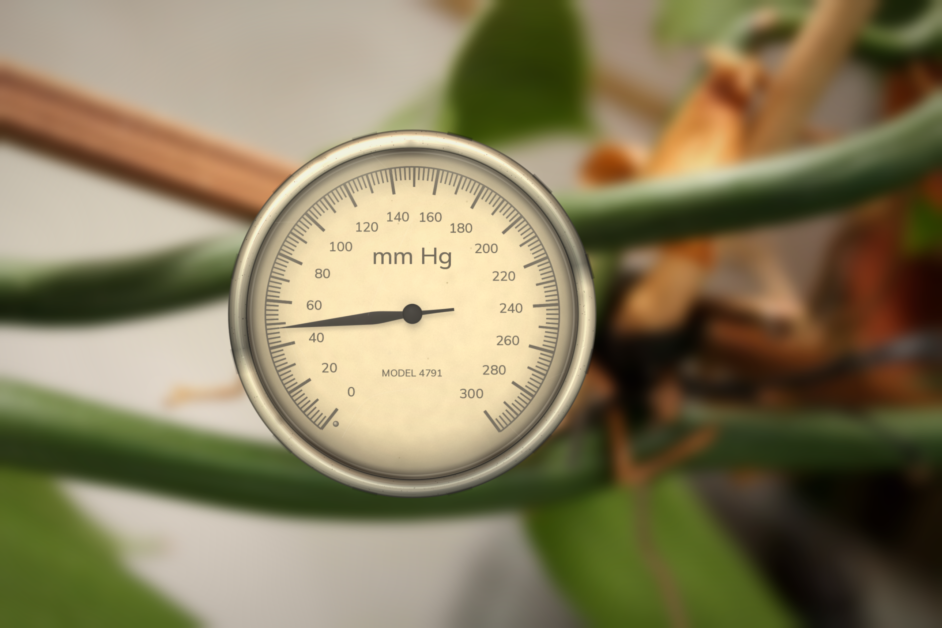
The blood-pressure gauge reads 48 mmHg
